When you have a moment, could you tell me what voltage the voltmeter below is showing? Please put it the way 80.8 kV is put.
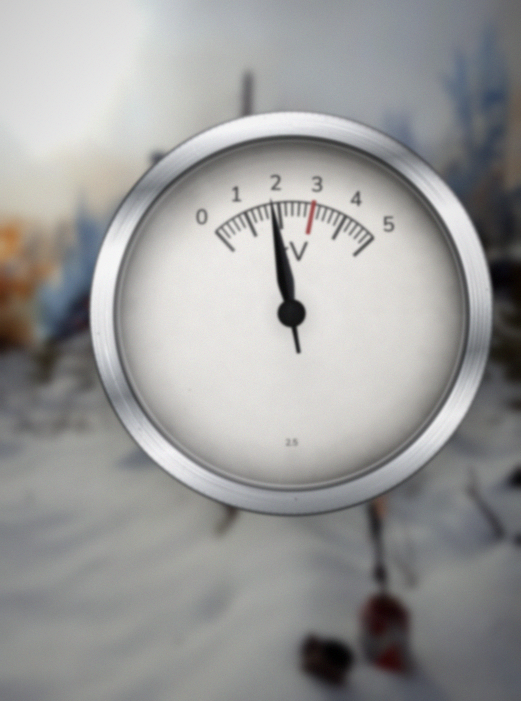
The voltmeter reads 1.8 kV
